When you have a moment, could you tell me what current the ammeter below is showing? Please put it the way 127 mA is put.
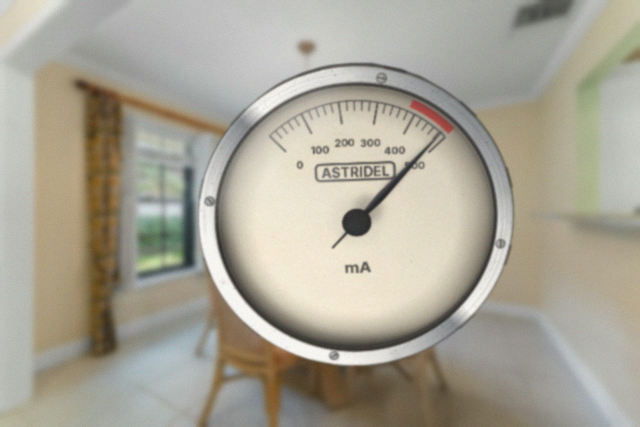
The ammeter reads 480 mA
